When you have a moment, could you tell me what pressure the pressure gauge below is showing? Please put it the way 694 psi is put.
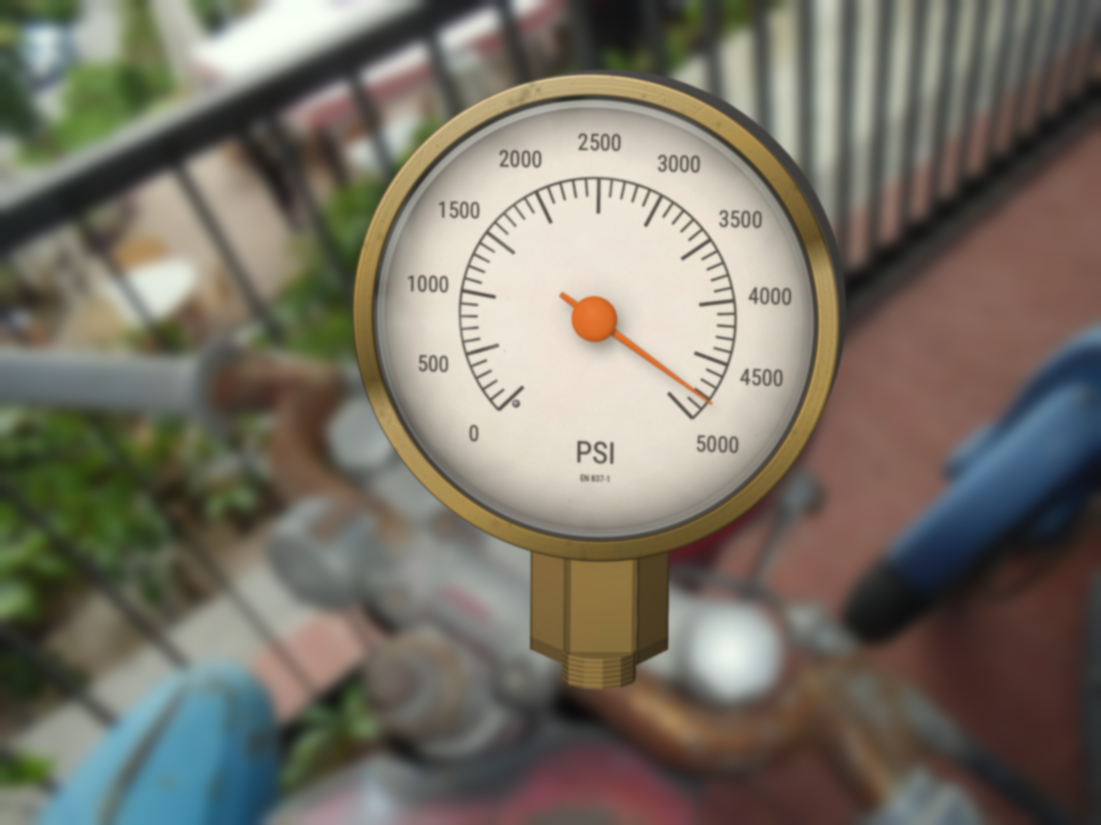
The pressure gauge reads 4800 psi
